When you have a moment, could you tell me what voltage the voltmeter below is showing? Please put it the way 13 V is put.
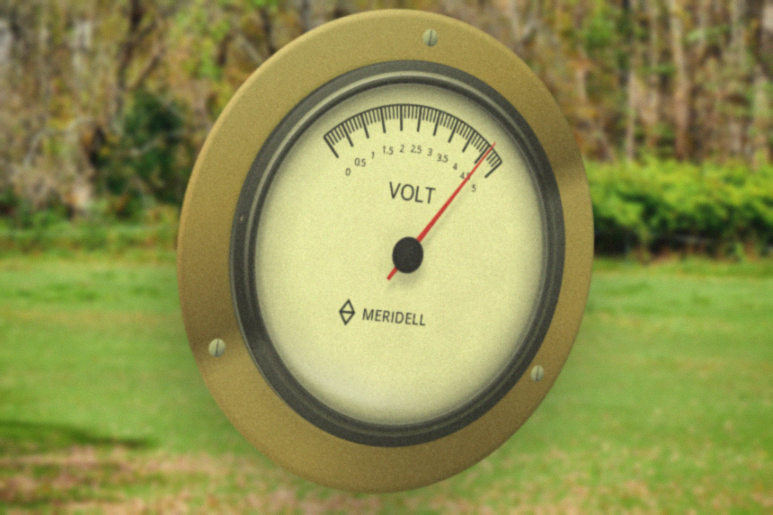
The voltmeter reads 4.5 V
